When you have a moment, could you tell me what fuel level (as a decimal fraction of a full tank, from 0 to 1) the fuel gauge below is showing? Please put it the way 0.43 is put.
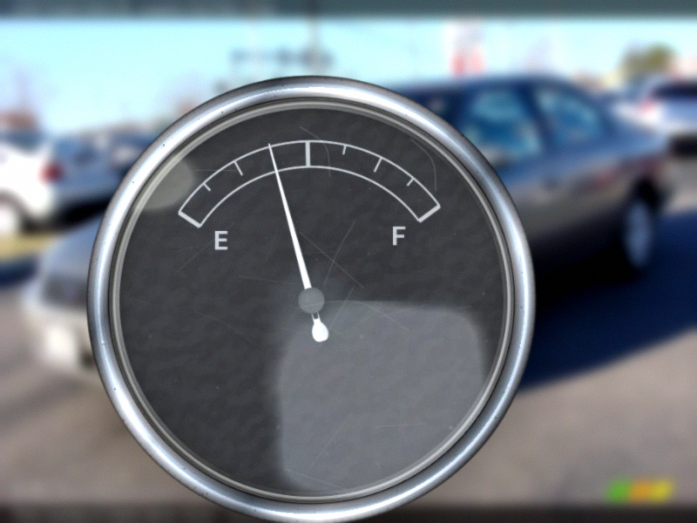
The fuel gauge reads 0.375
